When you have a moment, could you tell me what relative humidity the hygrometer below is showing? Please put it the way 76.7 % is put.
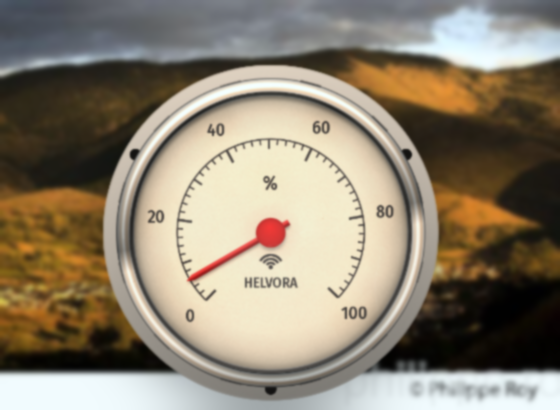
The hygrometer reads 6 %
